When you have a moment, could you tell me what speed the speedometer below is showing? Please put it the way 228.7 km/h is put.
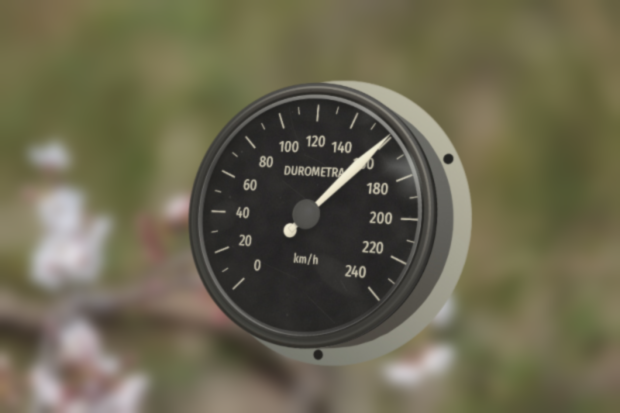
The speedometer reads 160 km/h
